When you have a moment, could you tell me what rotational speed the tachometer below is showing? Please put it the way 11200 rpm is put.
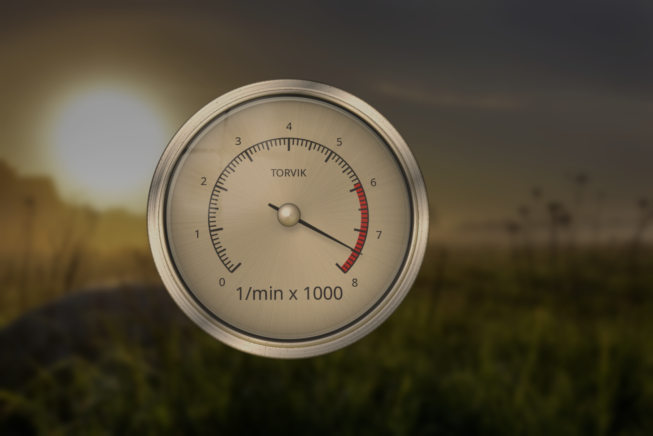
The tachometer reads 7500 rpm
